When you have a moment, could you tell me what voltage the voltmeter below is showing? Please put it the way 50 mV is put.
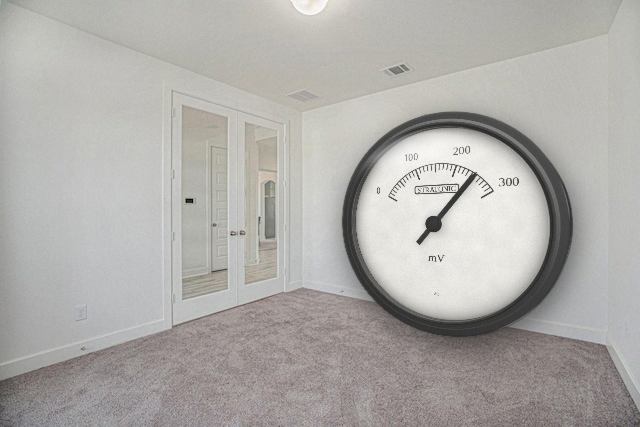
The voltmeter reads 250 mV
